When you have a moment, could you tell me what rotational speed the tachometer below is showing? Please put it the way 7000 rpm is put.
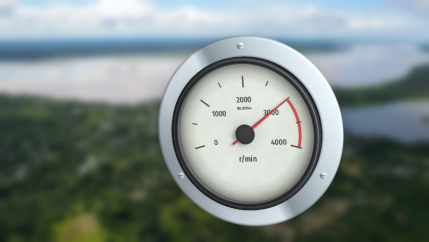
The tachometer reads 3000 rpm
